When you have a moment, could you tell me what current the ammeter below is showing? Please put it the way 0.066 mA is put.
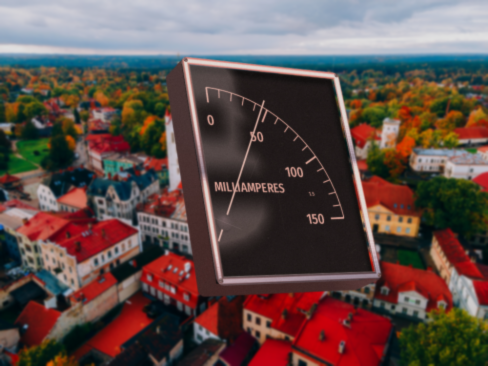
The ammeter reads 45 mA
